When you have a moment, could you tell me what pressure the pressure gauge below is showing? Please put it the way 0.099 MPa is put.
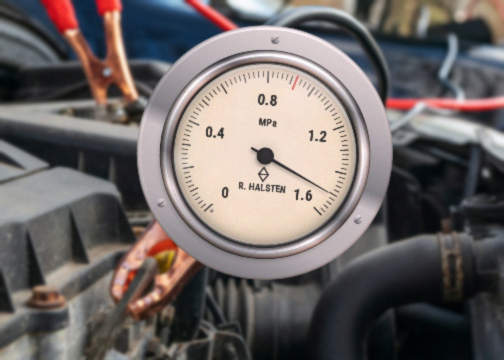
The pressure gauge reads 1.5 MPa
